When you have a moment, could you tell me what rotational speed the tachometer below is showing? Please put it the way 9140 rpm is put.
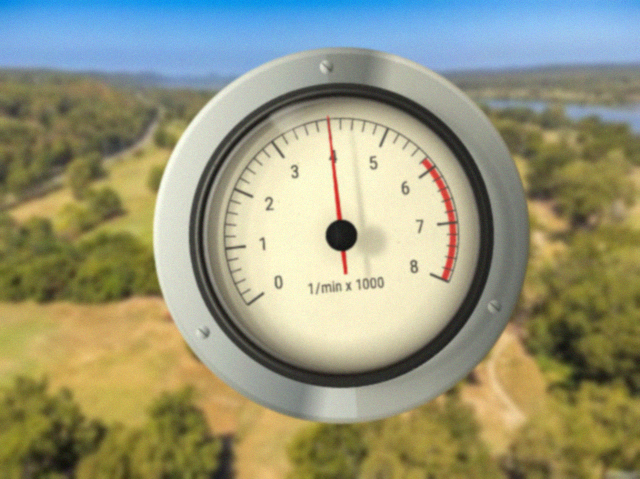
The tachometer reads 4000 rpm
